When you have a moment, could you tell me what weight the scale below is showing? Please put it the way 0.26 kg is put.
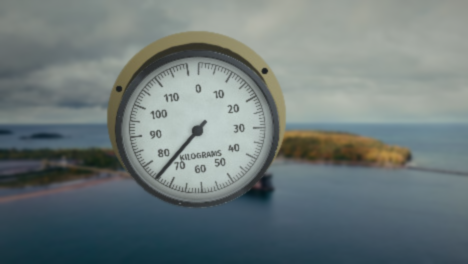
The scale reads 75 kg
